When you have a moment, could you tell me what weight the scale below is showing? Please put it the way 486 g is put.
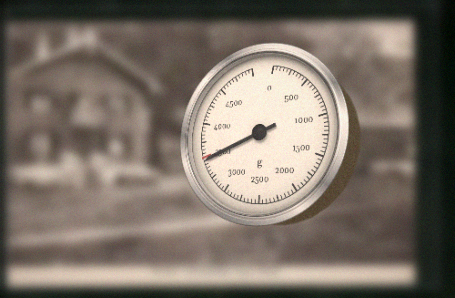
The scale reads 3500 g
